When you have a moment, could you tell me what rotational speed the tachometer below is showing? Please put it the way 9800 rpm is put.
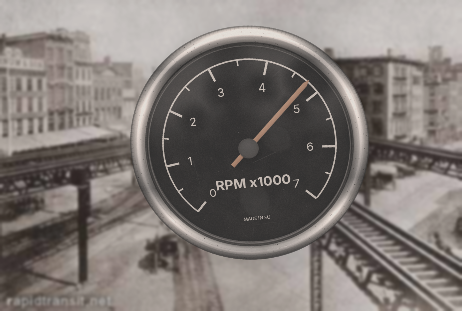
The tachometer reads 4750 rpm
